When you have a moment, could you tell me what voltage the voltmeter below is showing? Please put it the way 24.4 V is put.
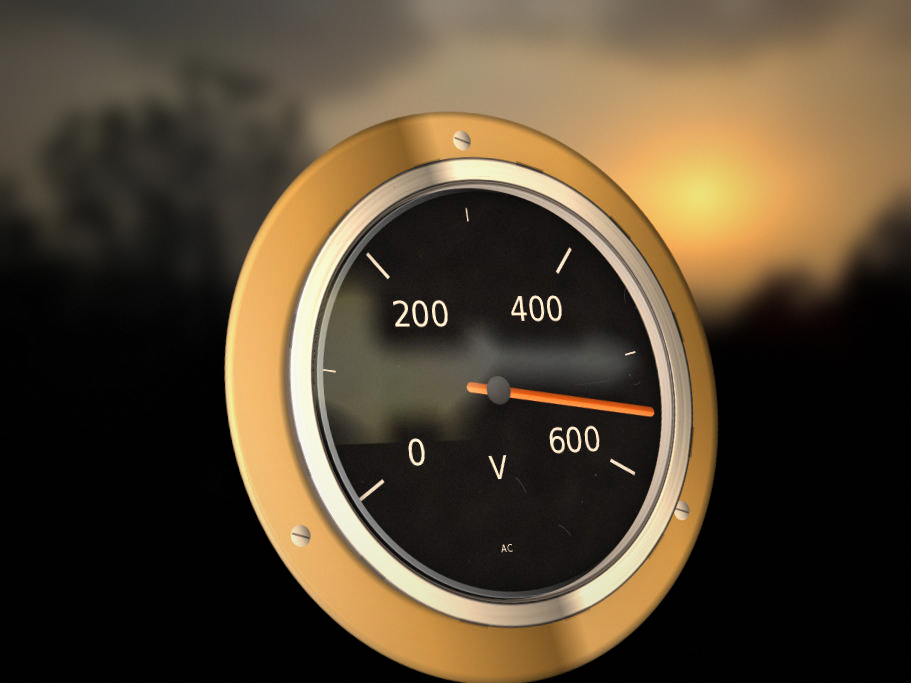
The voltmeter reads 550 V
